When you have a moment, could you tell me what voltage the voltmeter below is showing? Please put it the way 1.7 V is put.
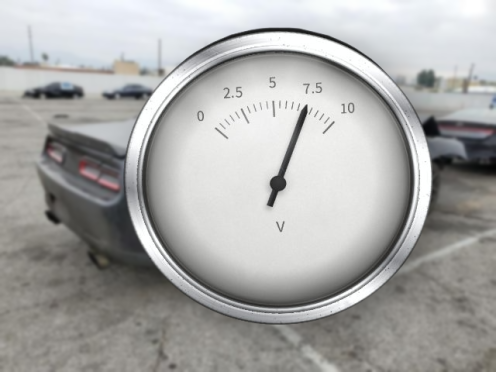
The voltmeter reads 7.5 V
